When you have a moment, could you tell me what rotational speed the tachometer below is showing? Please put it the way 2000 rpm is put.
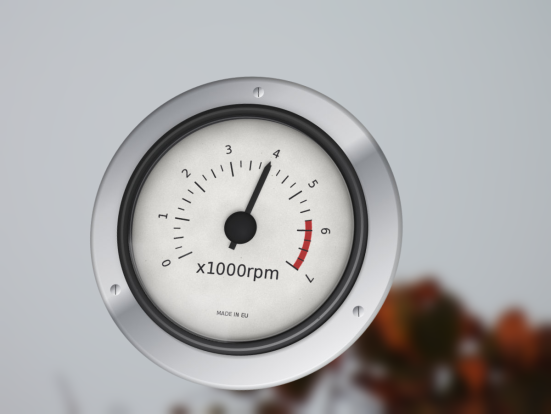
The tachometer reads 4000 rpm
